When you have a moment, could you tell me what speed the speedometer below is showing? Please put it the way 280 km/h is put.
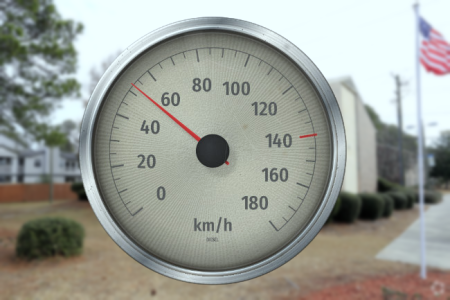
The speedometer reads 52.5 km/h
